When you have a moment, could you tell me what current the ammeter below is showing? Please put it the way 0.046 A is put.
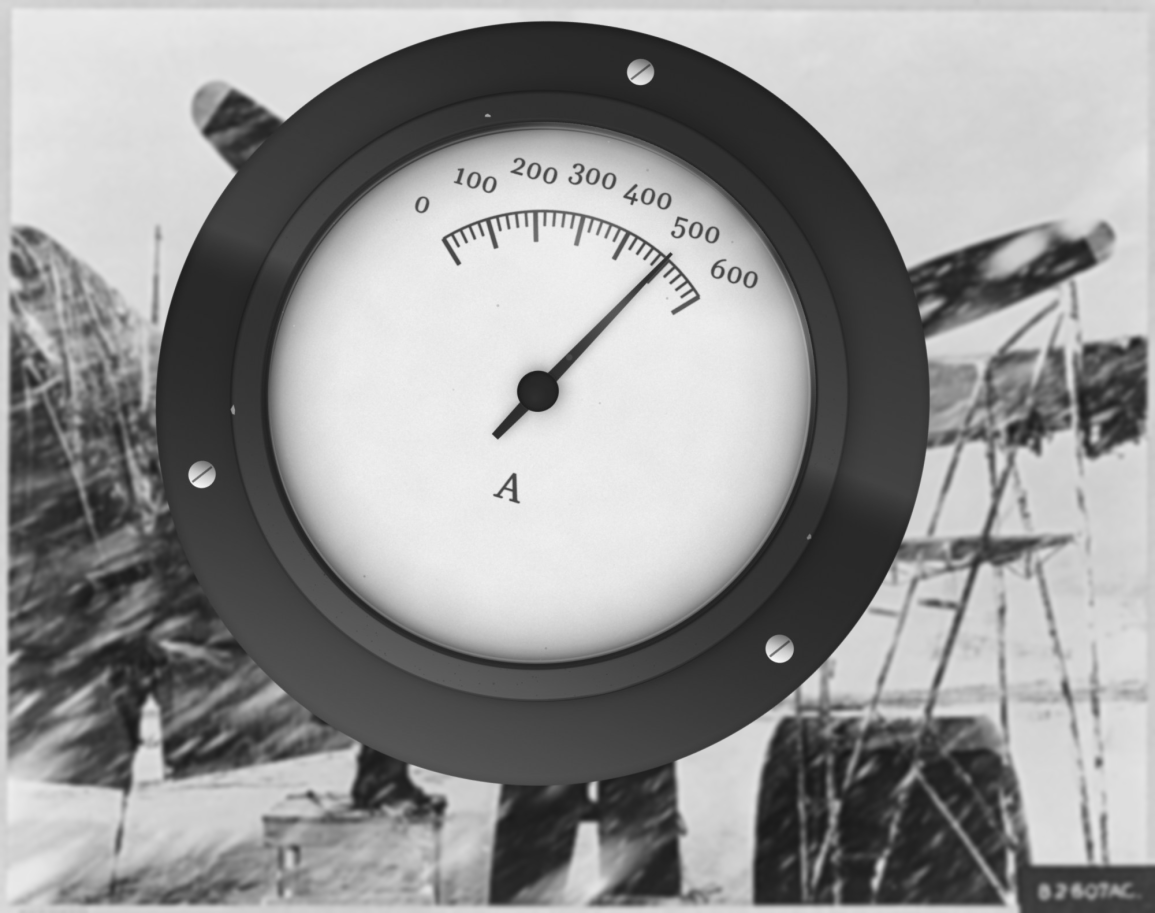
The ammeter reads 500 A
